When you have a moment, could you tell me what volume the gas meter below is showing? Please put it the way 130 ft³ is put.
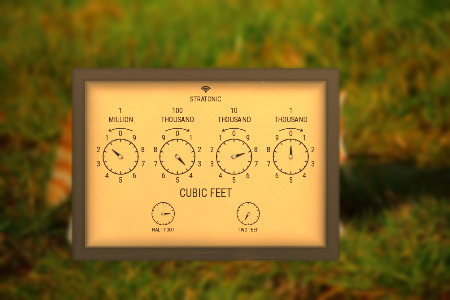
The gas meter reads 138000 ft³
